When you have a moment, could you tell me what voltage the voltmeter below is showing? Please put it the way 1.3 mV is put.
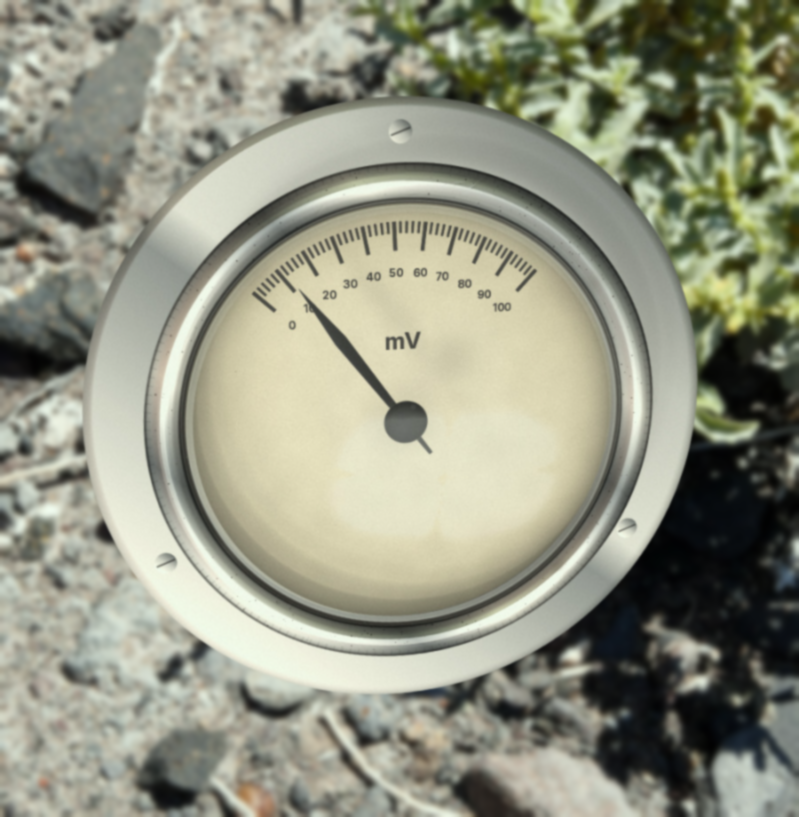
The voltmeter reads 12 mV
